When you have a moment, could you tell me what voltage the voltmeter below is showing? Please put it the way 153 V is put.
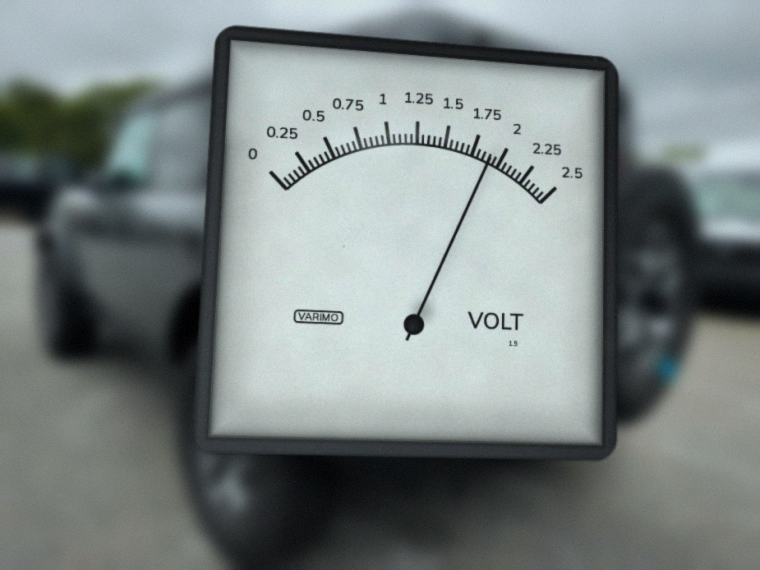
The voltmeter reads 1.9 V
